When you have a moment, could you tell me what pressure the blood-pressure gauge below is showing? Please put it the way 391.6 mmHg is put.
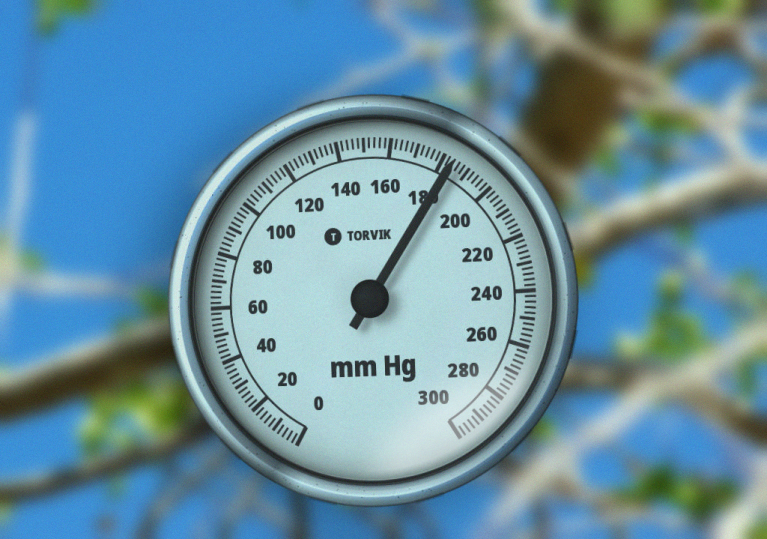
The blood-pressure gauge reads 184 mmHg
